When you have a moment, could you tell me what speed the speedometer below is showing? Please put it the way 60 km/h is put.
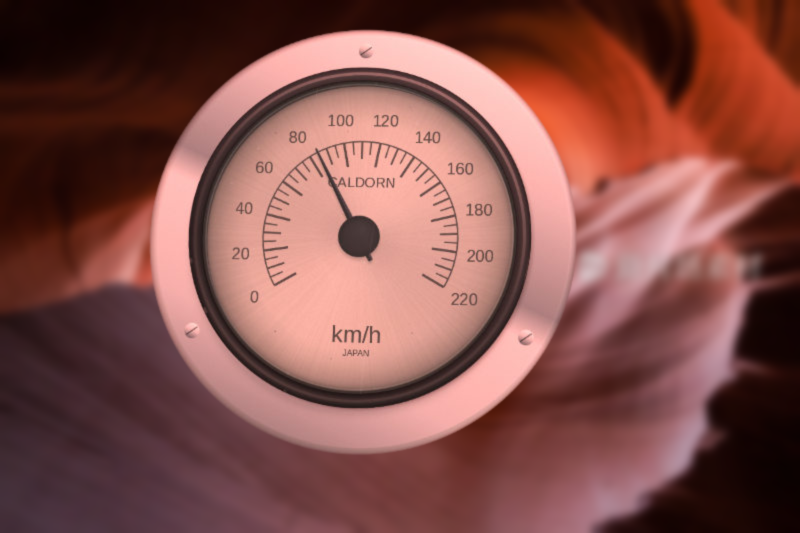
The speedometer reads 85 km/h
